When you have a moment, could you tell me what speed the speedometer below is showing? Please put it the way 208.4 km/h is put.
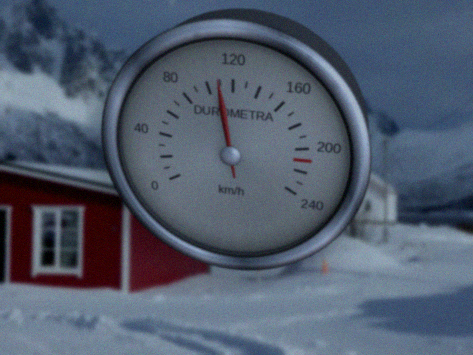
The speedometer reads 110 km/h
